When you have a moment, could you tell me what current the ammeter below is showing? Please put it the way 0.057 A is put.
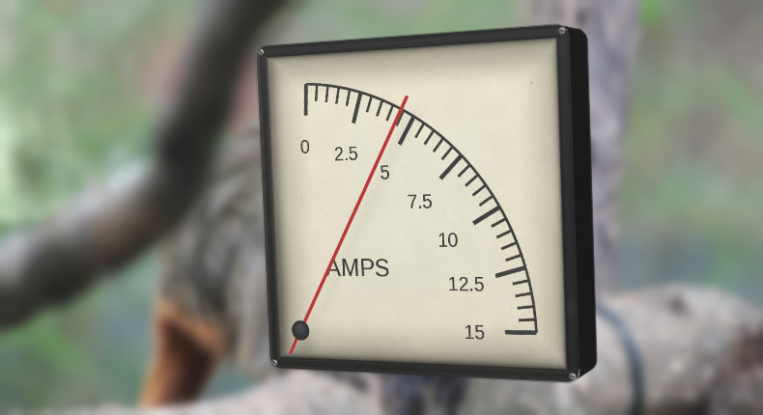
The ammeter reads 4.5 A
